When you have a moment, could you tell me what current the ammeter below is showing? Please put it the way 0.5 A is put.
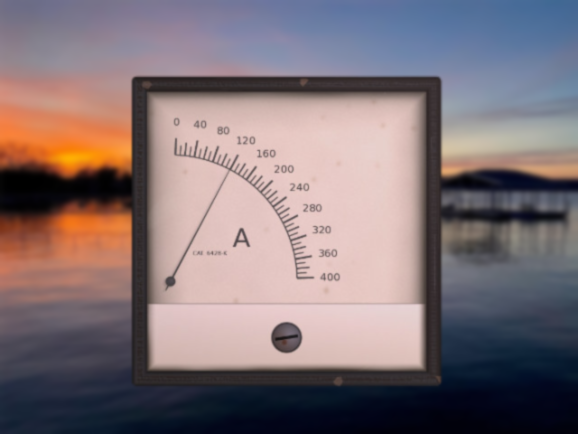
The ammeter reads 120 A
